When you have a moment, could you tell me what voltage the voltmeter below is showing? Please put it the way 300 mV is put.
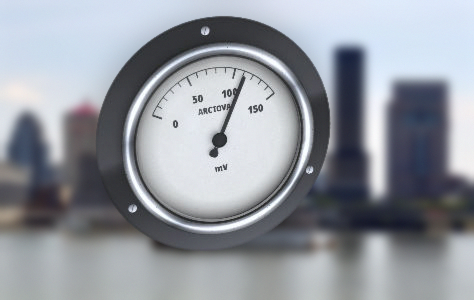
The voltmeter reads 110 mV
